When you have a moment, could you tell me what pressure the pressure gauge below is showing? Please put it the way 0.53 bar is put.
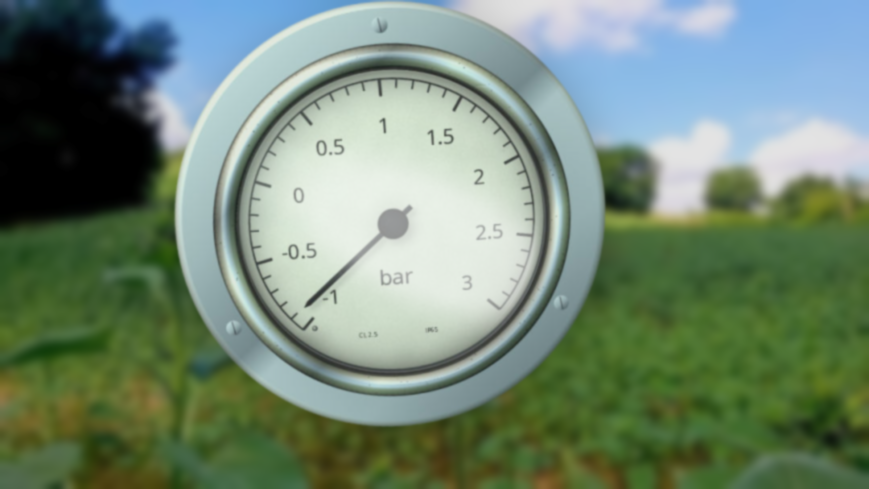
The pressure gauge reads -0.9 bar
